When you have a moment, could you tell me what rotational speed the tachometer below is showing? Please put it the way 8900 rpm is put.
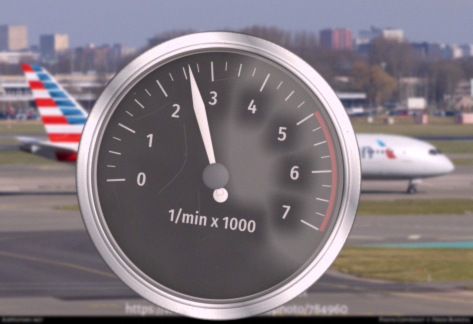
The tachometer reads 2625 rpm
